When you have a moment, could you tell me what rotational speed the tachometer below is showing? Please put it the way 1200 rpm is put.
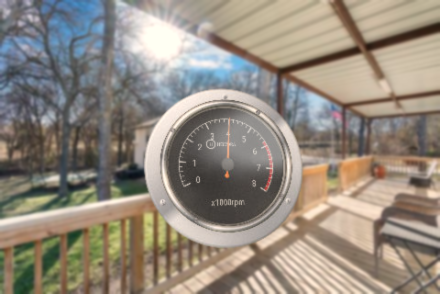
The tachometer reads 4000 rpm
